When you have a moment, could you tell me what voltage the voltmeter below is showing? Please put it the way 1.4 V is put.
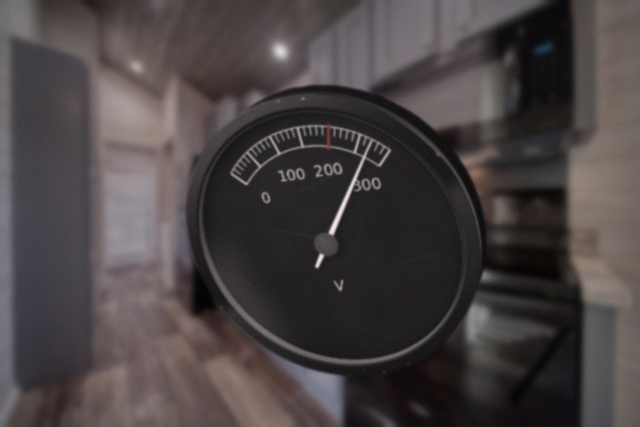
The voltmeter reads 270 V
